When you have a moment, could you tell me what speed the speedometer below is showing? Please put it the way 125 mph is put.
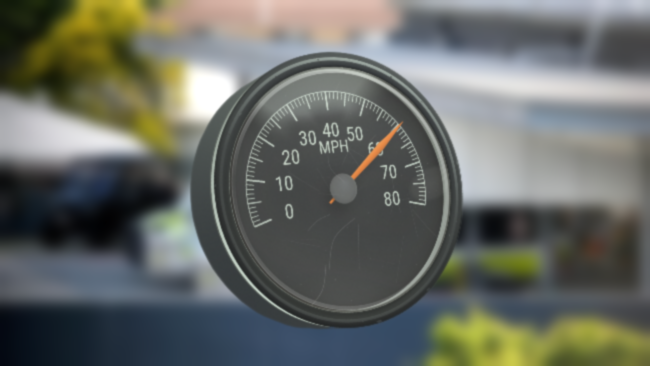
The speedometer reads 60 mph
